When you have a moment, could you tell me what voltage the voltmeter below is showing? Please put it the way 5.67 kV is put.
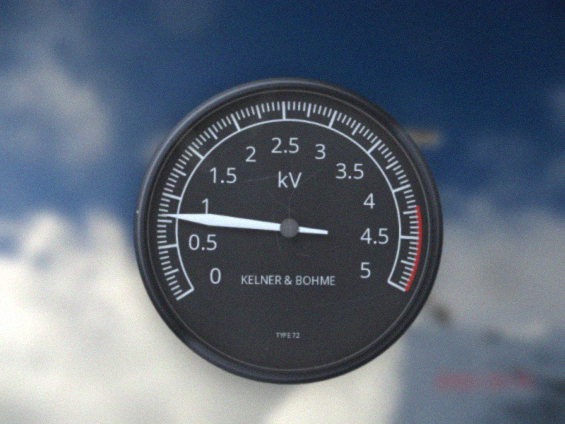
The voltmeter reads 0.8 kV
